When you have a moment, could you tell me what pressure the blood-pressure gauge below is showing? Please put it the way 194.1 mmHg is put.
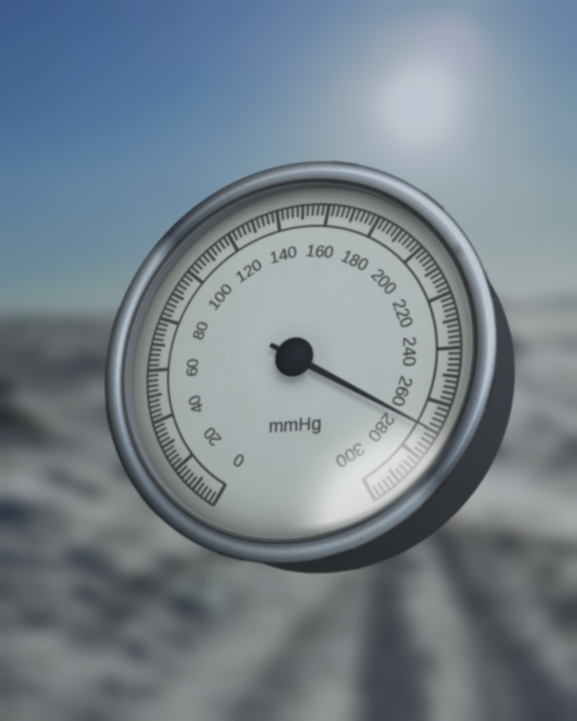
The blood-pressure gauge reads 270 mmHg
